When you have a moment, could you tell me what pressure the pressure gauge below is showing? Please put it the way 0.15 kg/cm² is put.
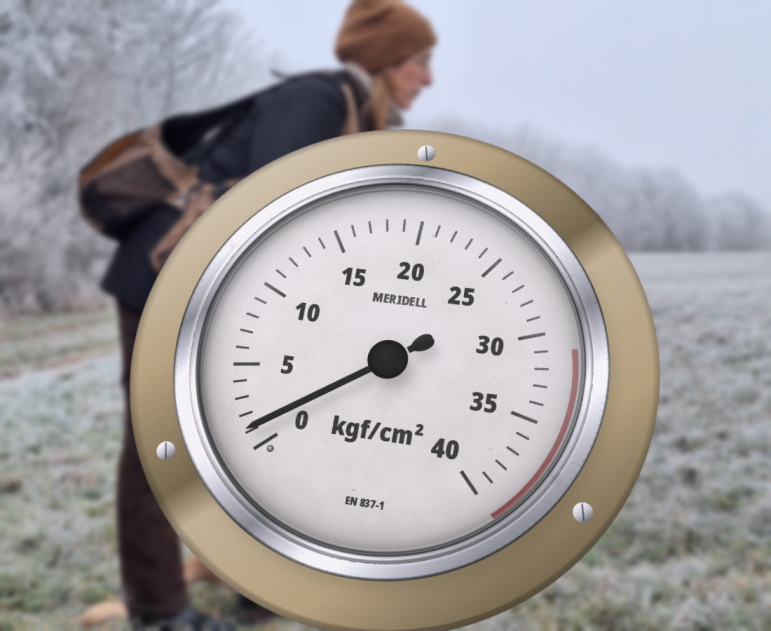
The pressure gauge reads 1 kg/cm²
